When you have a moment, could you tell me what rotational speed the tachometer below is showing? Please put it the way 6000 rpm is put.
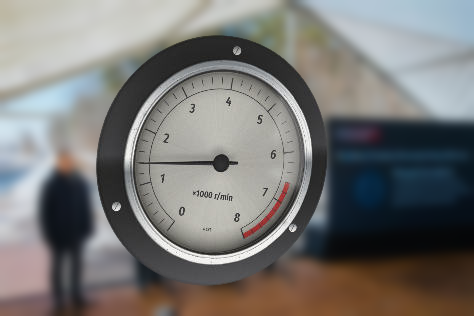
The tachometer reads 1400 rpm
